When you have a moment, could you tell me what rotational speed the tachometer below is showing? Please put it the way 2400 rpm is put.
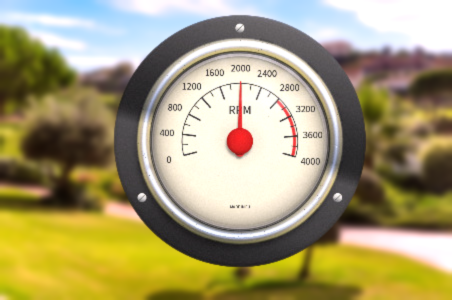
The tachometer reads 2000 rpm
